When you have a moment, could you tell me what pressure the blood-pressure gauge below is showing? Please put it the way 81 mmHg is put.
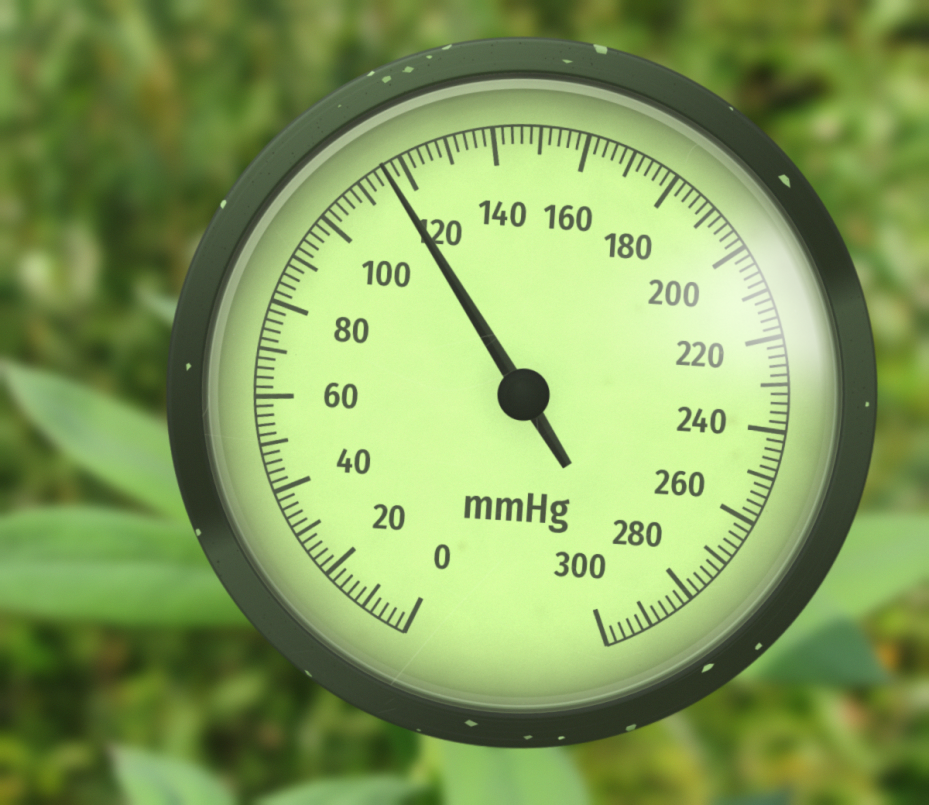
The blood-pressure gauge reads 116 mmHg
